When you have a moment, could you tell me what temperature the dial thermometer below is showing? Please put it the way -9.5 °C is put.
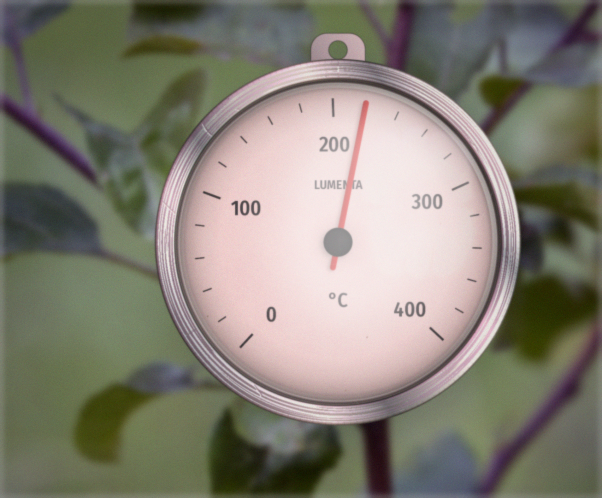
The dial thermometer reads 220 °C
